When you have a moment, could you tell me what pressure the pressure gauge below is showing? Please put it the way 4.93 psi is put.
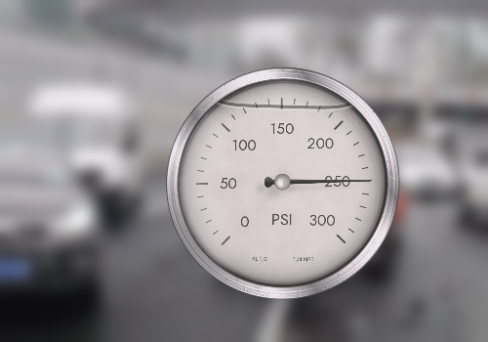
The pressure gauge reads 250 psi
